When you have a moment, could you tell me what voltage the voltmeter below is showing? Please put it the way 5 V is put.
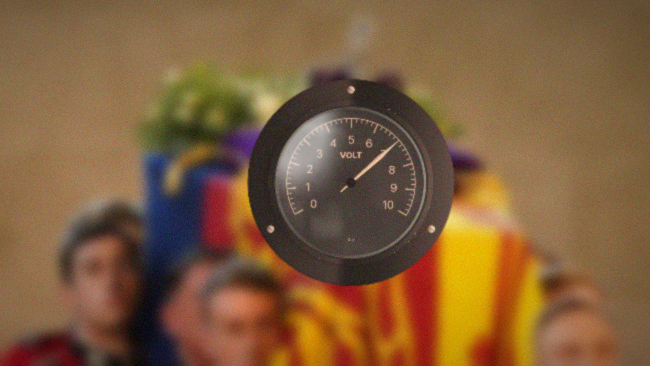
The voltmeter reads 7 V
